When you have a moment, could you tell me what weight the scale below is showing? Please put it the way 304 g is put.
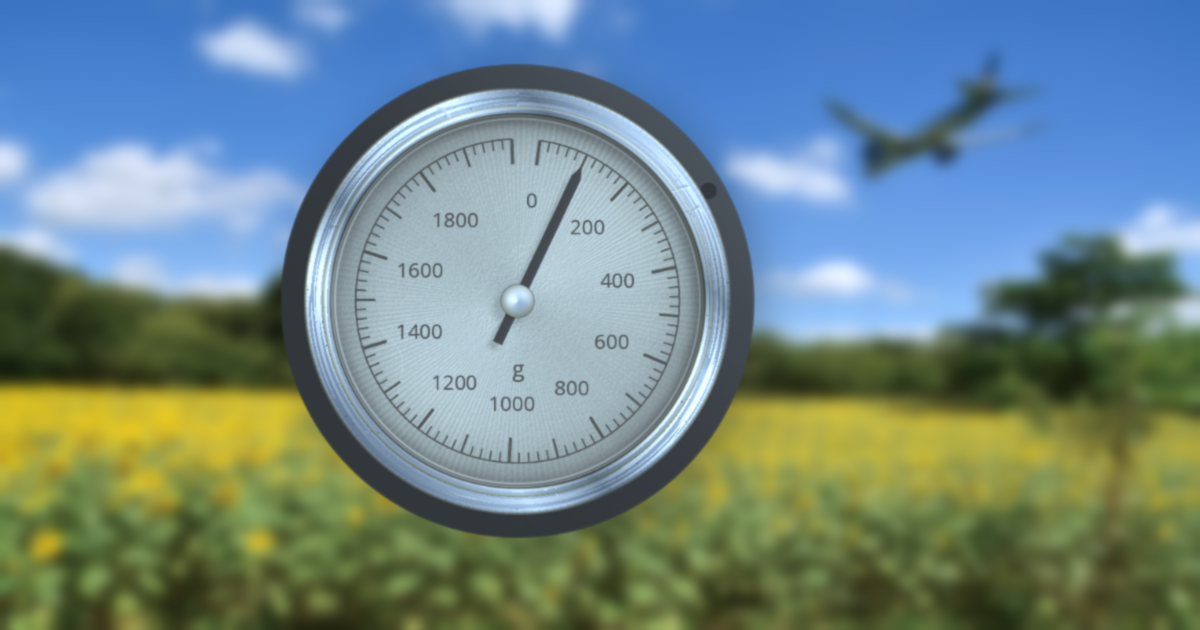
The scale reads 100 g
